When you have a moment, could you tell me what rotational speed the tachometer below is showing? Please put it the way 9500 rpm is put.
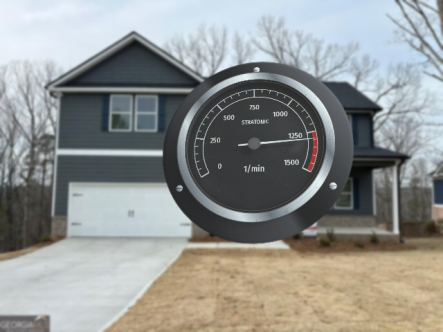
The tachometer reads 1300 rpm
